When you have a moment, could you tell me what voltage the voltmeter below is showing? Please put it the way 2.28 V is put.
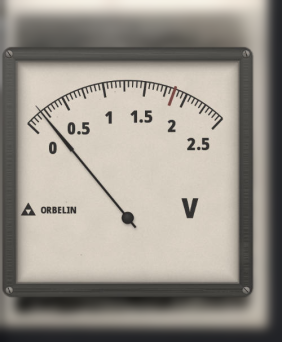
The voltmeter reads 0.2 V
